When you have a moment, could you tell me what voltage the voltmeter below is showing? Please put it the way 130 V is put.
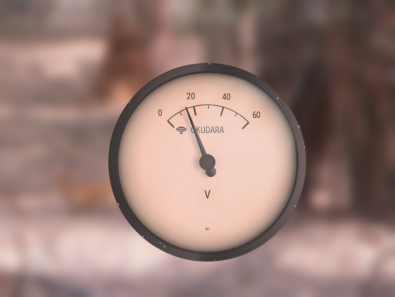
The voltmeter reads 15 V
